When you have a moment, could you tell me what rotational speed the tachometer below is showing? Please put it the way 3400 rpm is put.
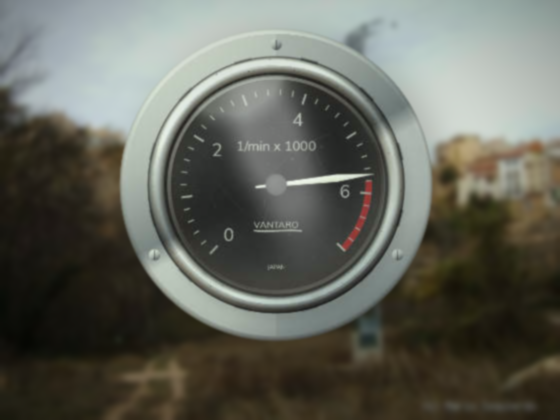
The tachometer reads 5700 rpm
